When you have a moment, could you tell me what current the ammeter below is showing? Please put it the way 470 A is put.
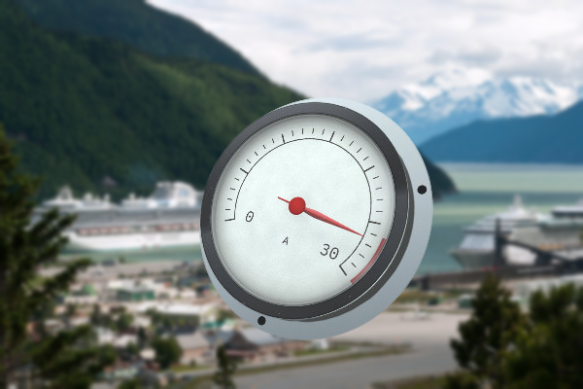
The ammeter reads 26.5 A
